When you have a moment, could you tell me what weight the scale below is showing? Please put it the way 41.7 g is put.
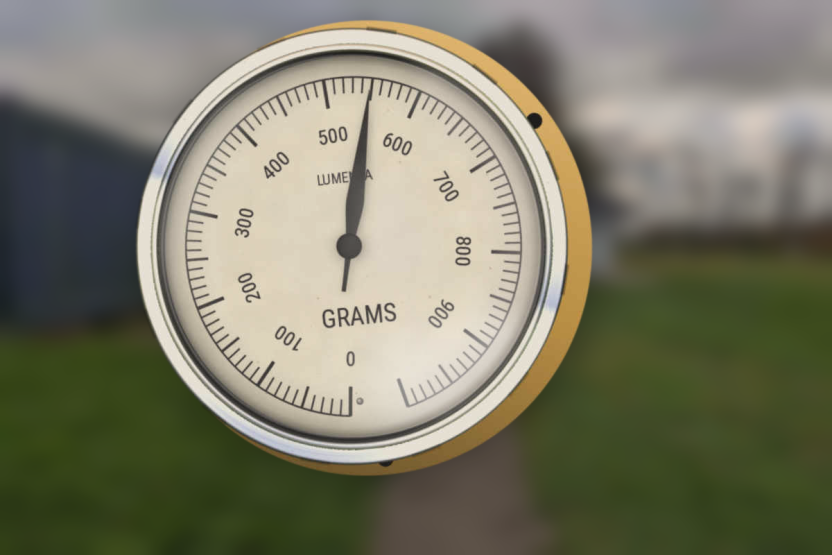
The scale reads 550 g
